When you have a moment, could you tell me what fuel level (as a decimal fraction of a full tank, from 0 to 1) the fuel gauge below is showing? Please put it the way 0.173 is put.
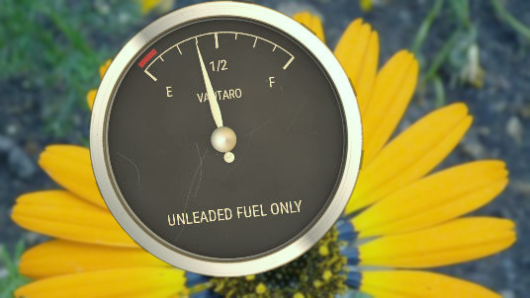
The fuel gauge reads 0.375
